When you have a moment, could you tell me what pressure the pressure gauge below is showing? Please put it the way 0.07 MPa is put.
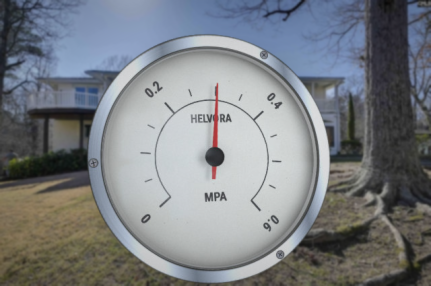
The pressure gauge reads 0.3 MPa
